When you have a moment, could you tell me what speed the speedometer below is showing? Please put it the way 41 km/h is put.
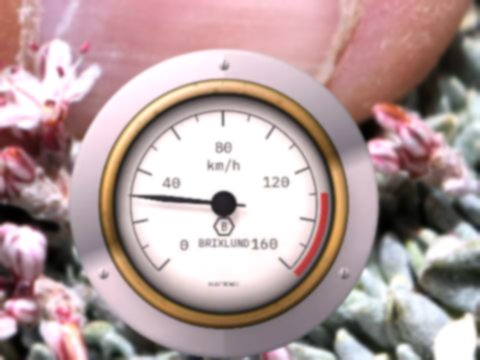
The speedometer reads 30 km/h
